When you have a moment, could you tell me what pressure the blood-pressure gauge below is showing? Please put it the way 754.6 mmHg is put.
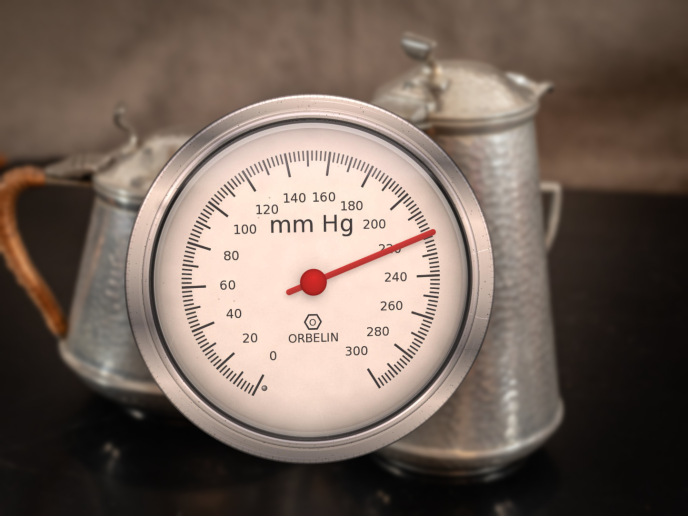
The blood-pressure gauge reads 220 mmHg
